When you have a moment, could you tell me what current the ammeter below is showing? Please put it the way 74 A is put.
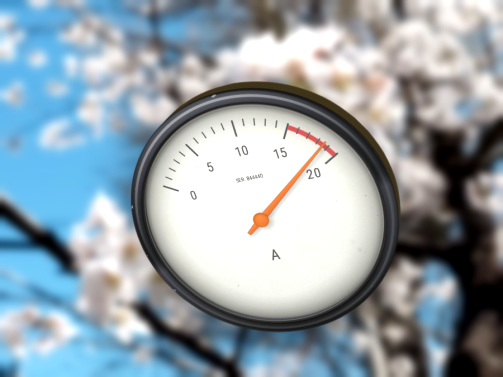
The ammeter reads 18.5 A
